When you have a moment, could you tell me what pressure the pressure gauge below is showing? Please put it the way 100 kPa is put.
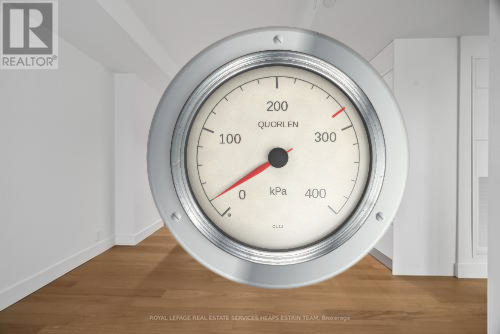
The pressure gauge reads 20 kPa
